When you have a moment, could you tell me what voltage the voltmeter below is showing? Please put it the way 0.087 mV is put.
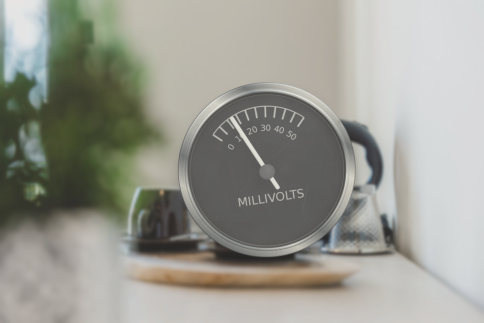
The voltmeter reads 12.5 mV
